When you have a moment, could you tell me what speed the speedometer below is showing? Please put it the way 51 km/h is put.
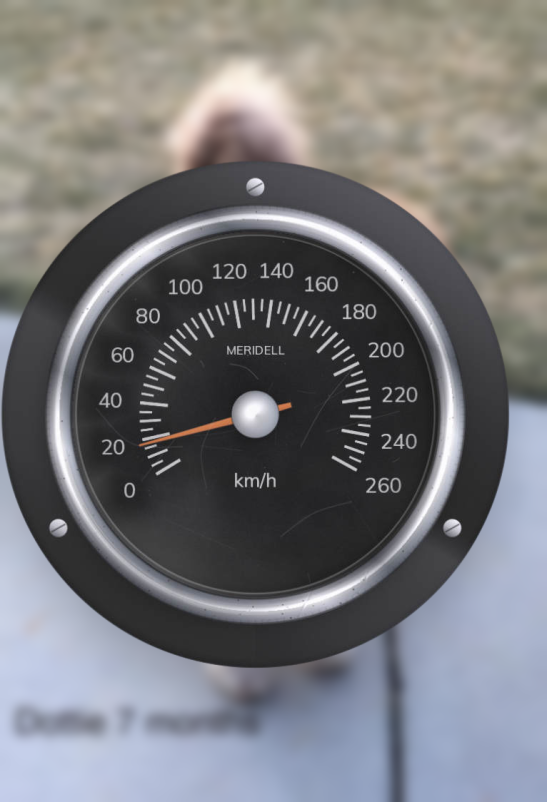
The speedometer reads 17.5 km/h
